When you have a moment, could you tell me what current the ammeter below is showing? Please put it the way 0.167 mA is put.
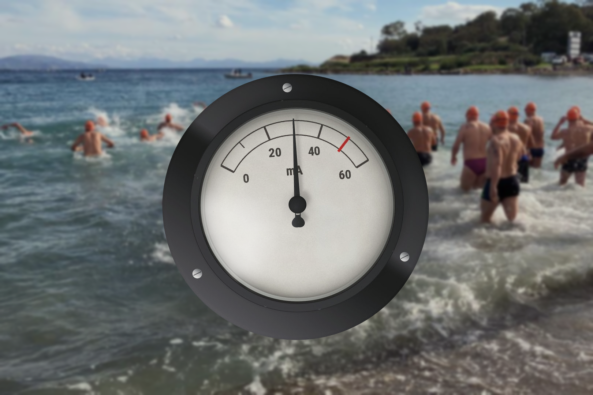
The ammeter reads 30 mA
